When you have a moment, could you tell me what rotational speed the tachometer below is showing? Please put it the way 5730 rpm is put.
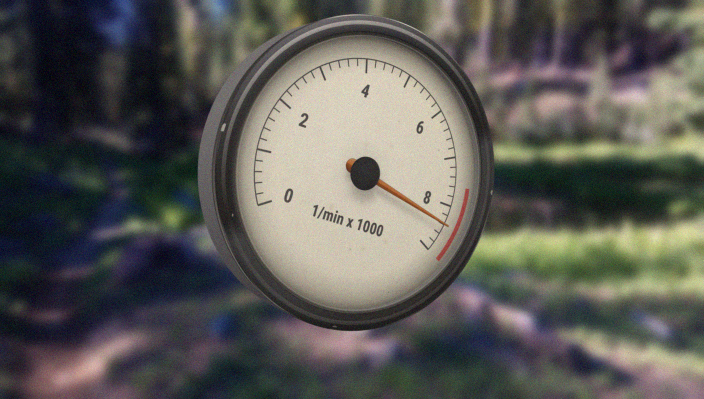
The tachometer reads 8400 rpm
